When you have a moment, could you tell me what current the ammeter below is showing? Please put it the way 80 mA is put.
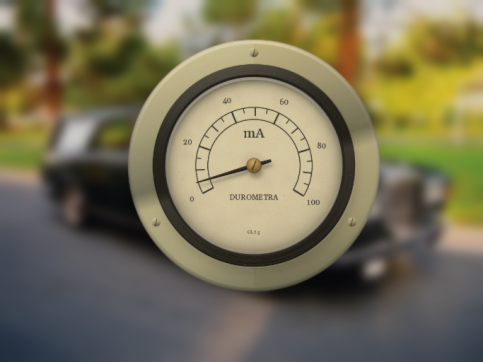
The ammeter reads 5 mA
